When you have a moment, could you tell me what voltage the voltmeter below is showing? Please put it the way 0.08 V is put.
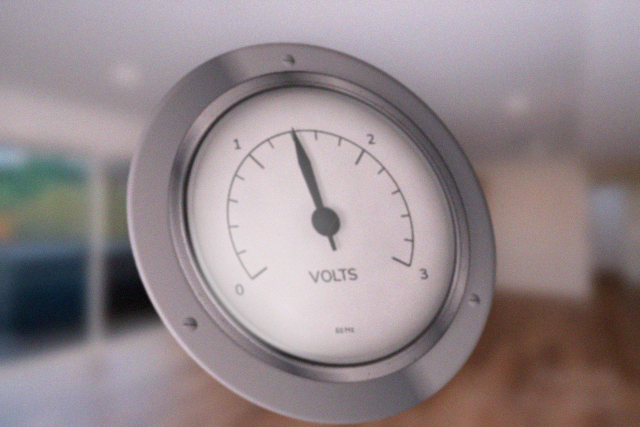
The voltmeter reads 1.4 V
